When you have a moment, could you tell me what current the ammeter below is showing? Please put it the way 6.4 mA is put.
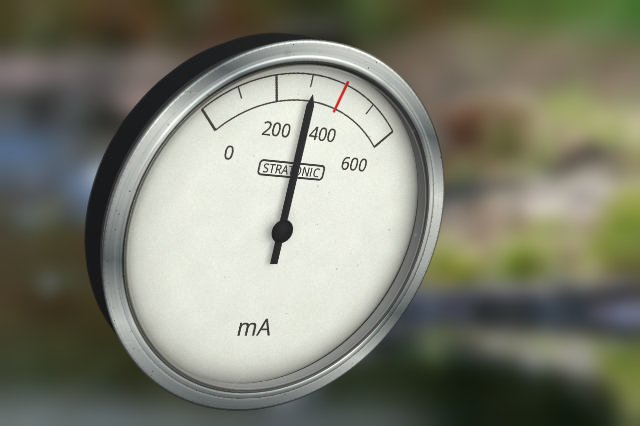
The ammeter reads 300 mA
